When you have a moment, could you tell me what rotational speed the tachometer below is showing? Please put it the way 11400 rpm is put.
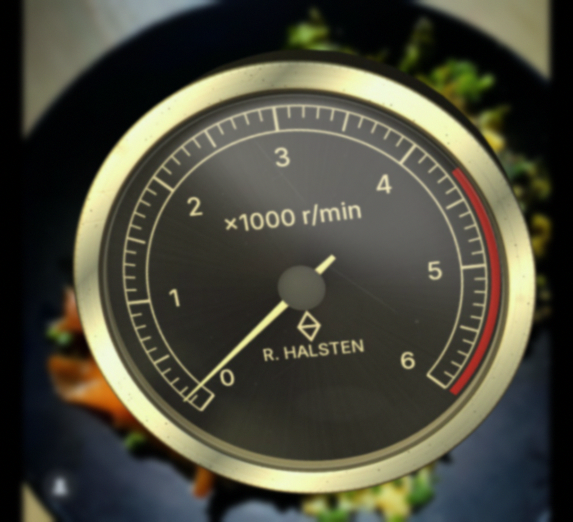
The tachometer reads 150 rpm
